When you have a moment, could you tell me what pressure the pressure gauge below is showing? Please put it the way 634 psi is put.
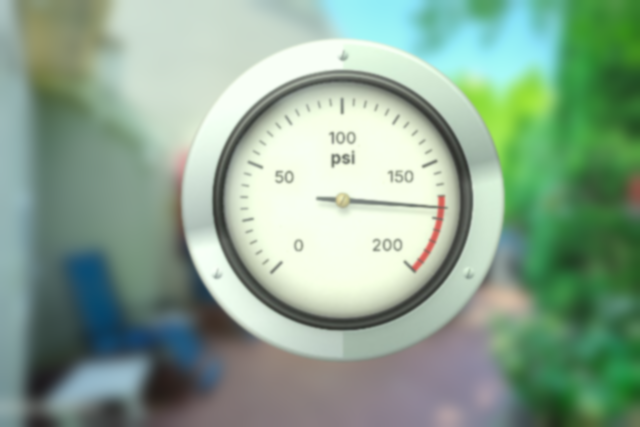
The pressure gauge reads 170 psi
